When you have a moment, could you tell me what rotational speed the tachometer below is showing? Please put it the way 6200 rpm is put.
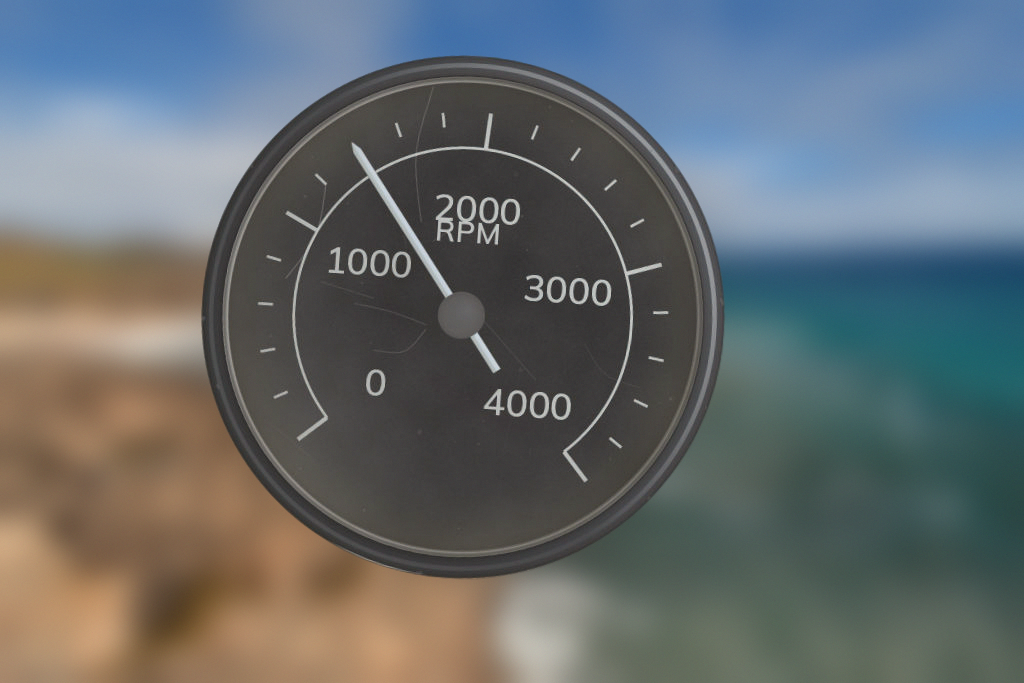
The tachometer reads 1400 rpm
